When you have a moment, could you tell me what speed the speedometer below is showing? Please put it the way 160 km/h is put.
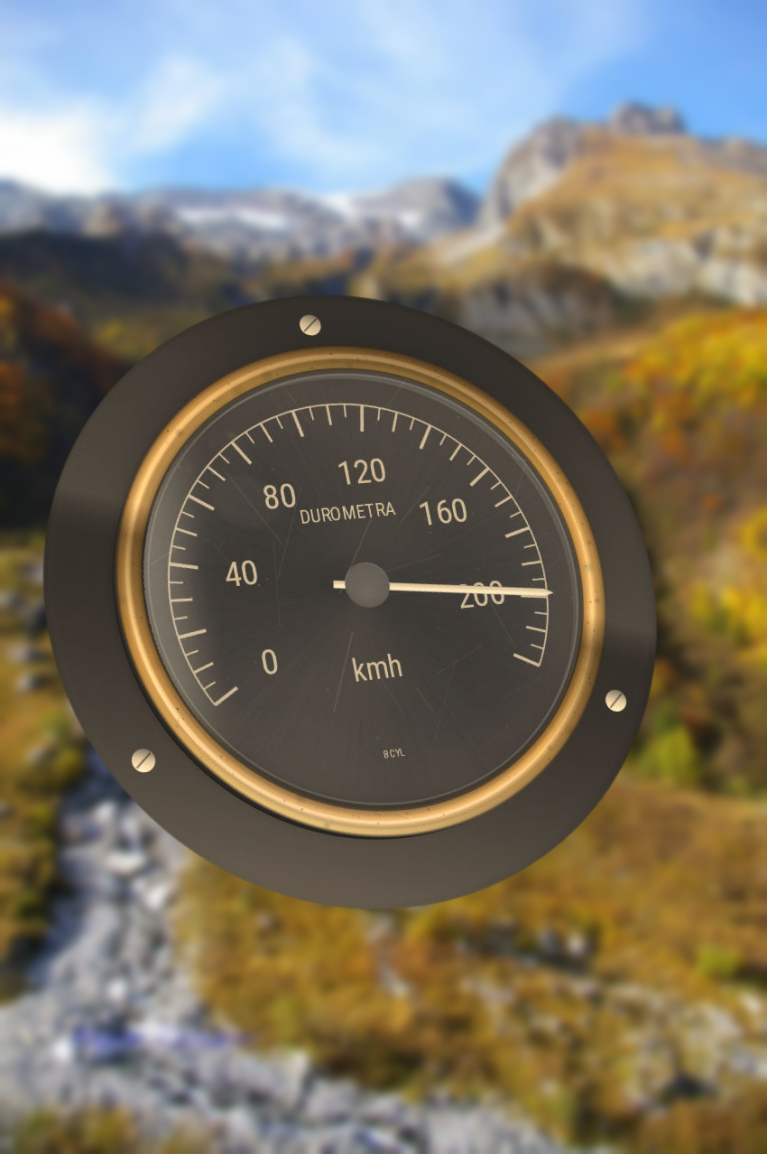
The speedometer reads 200 km/h
